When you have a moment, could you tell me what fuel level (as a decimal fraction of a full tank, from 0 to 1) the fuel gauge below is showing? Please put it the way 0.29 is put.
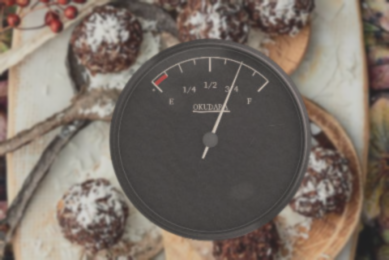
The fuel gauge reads 0.75
